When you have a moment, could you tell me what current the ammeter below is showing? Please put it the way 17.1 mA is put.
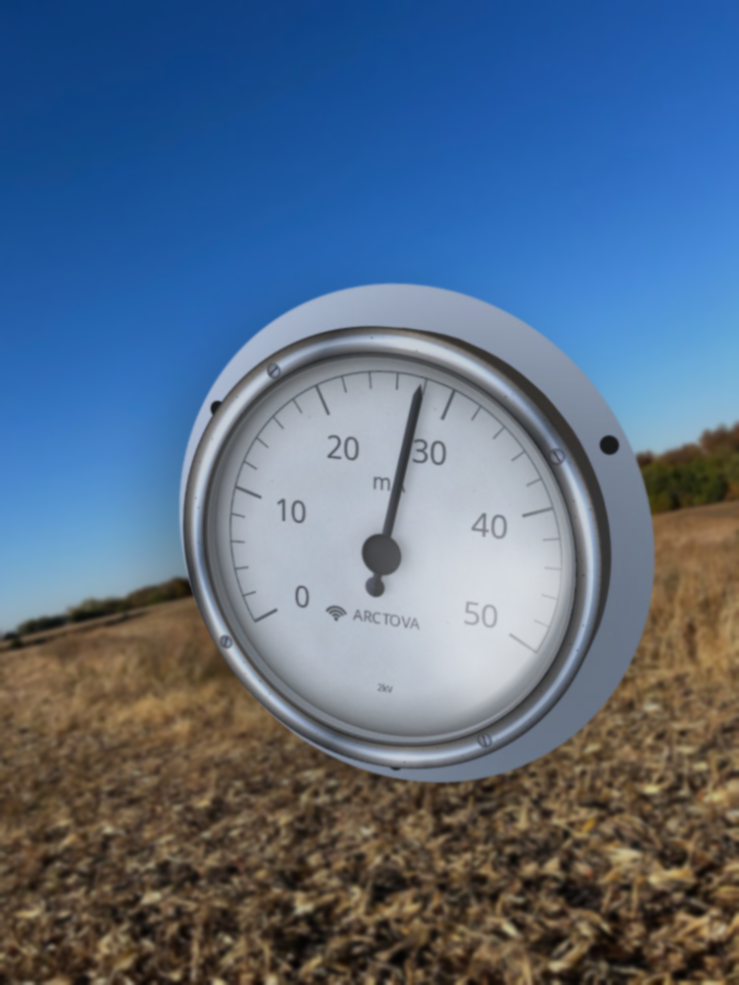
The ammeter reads 28 mA
